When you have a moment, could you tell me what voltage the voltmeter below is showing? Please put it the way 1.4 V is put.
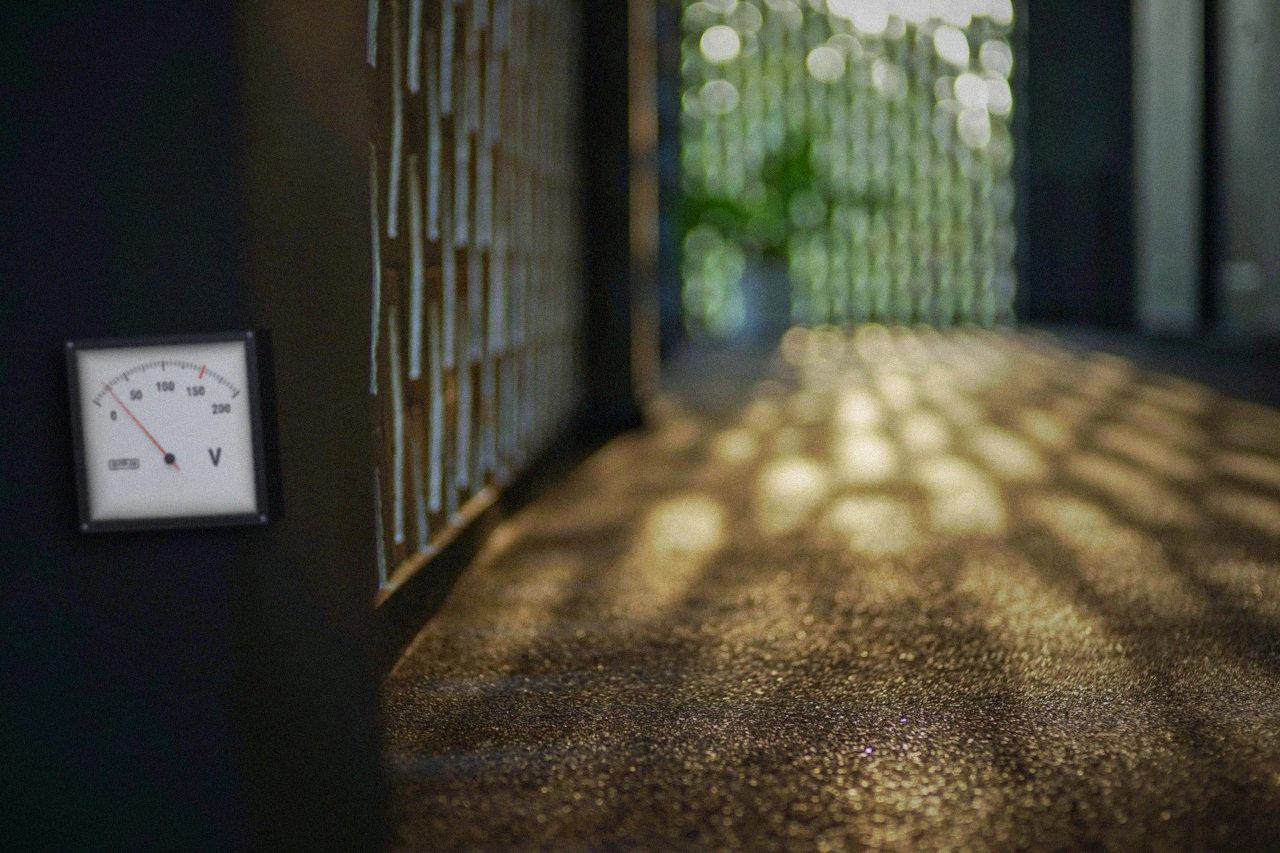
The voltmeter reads 25 V
